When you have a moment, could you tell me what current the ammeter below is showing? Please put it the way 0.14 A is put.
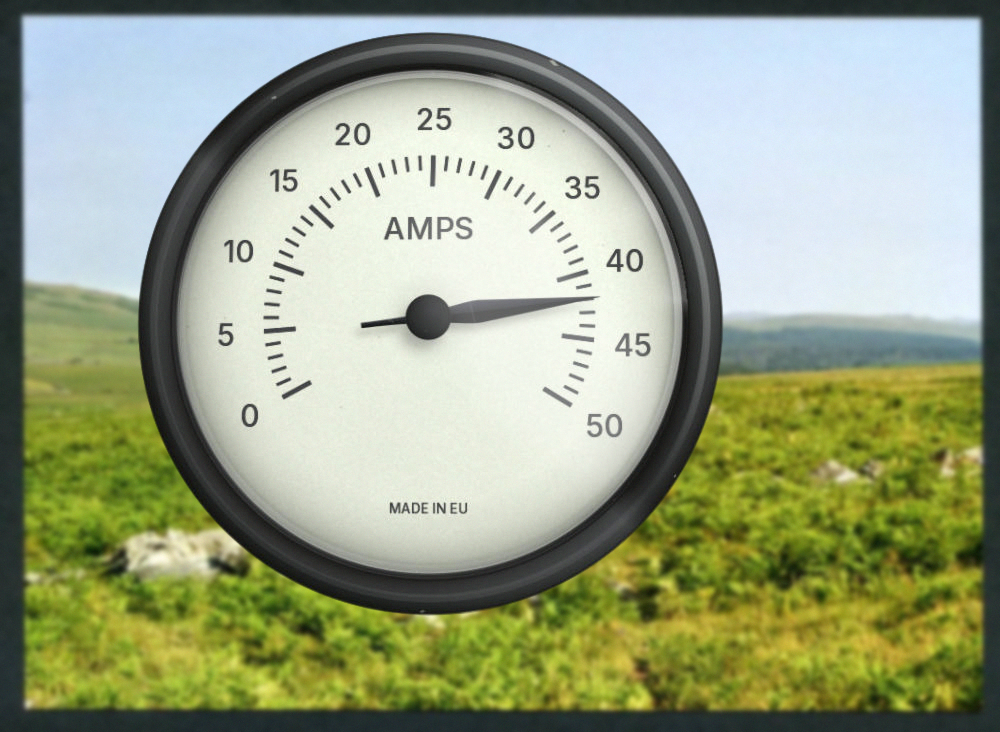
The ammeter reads 42 A
